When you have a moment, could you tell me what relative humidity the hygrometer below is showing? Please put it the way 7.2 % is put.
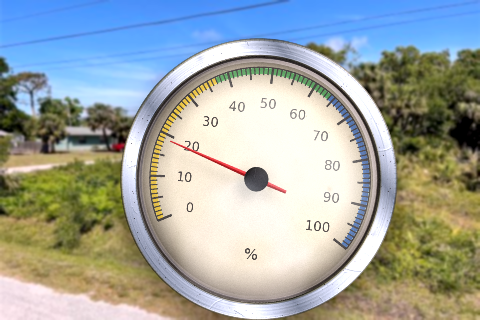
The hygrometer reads 19 %
